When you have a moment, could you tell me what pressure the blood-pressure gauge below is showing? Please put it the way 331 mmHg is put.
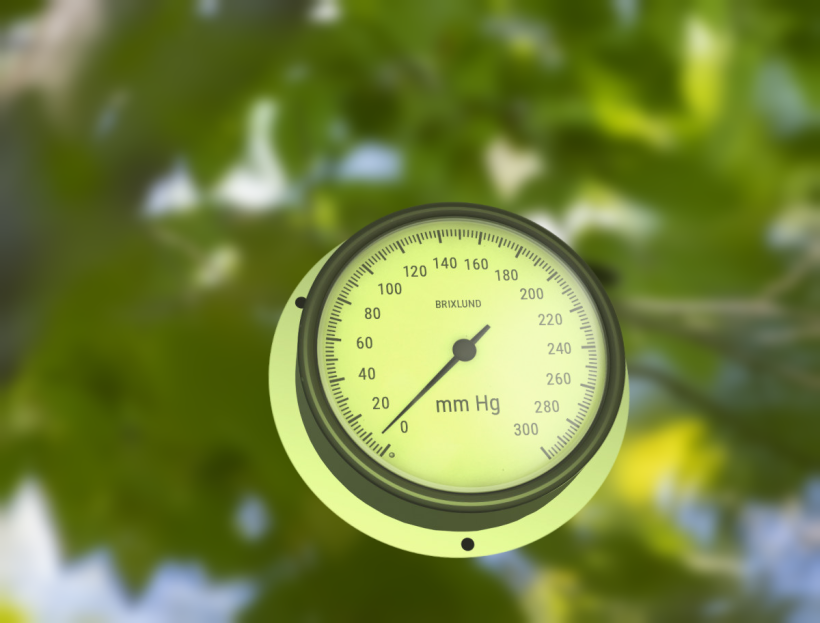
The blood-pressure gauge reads 6 mmHg
